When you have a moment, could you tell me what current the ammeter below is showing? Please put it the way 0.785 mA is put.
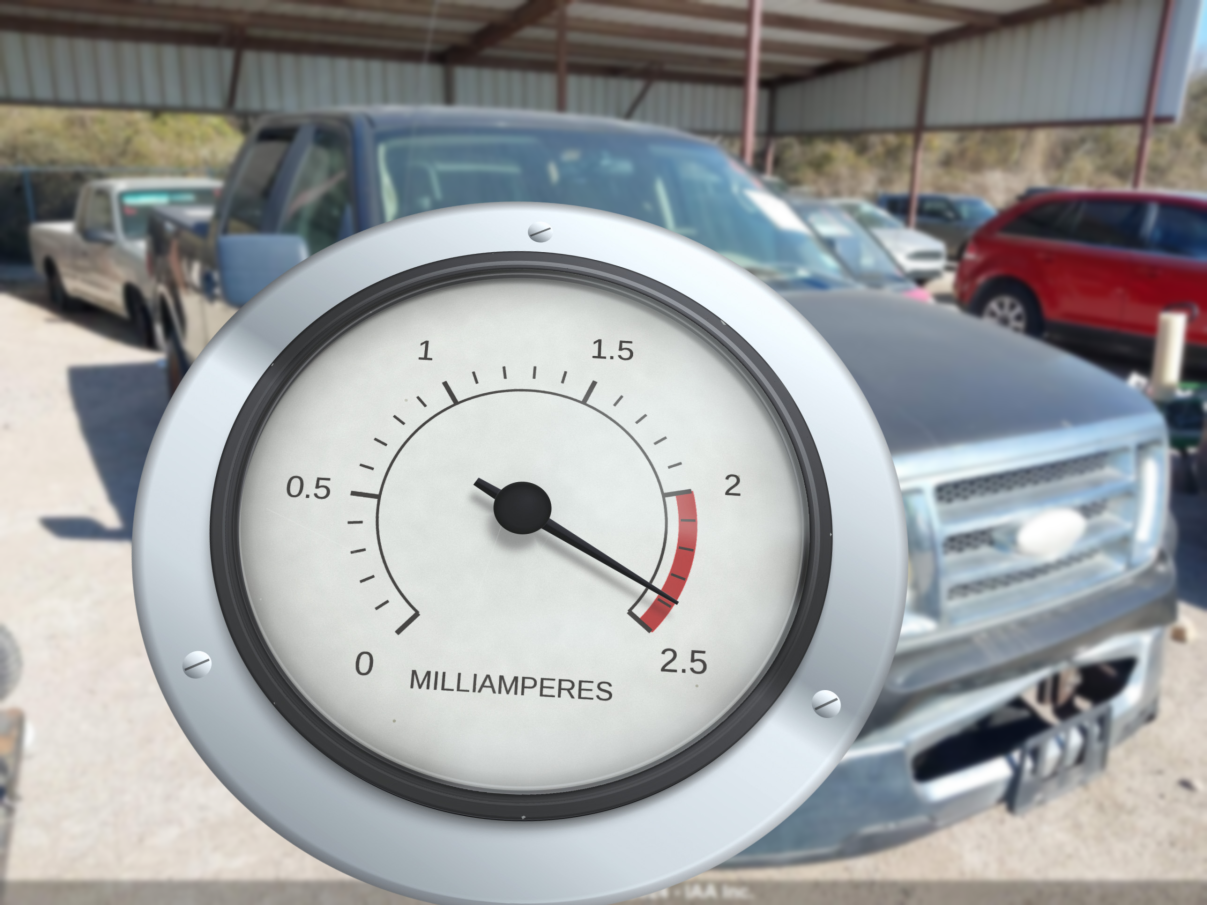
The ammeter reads 2.4 mA
